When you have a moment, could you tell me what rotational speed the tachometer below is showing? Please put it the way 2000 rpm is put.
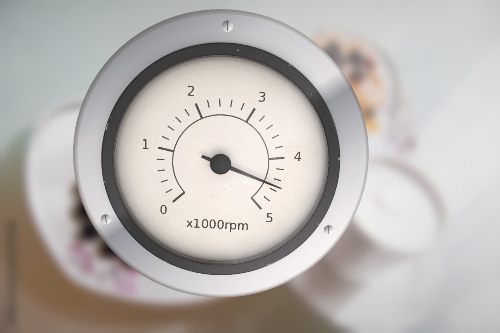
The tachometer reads 4500 rpm
